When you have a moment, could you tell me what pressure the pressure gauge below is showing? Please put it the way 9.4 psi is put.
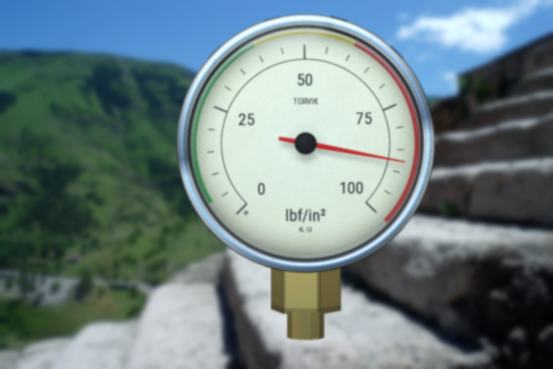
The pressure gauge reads 87.5 psi
